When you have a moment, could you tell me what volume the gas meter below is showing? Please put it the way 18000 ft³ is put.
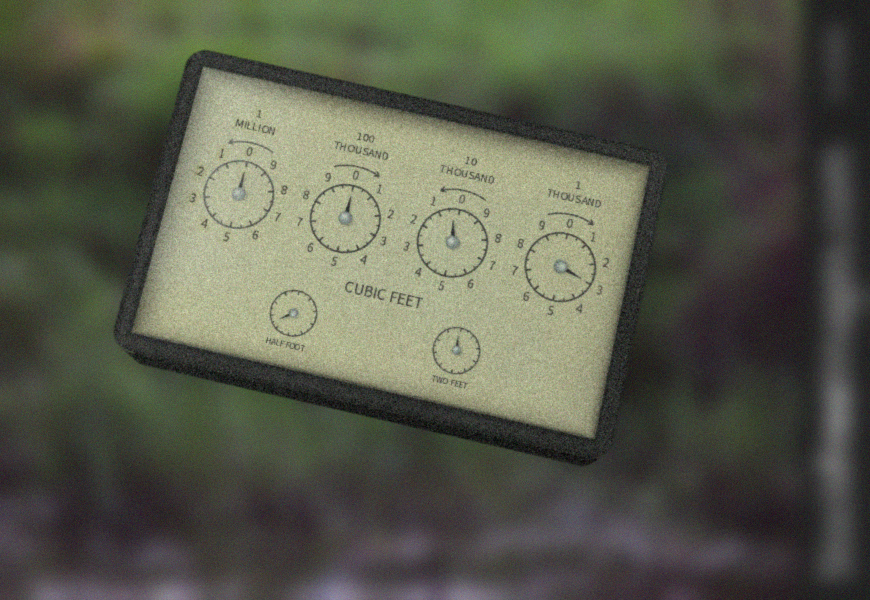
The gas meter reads 300 ft³
